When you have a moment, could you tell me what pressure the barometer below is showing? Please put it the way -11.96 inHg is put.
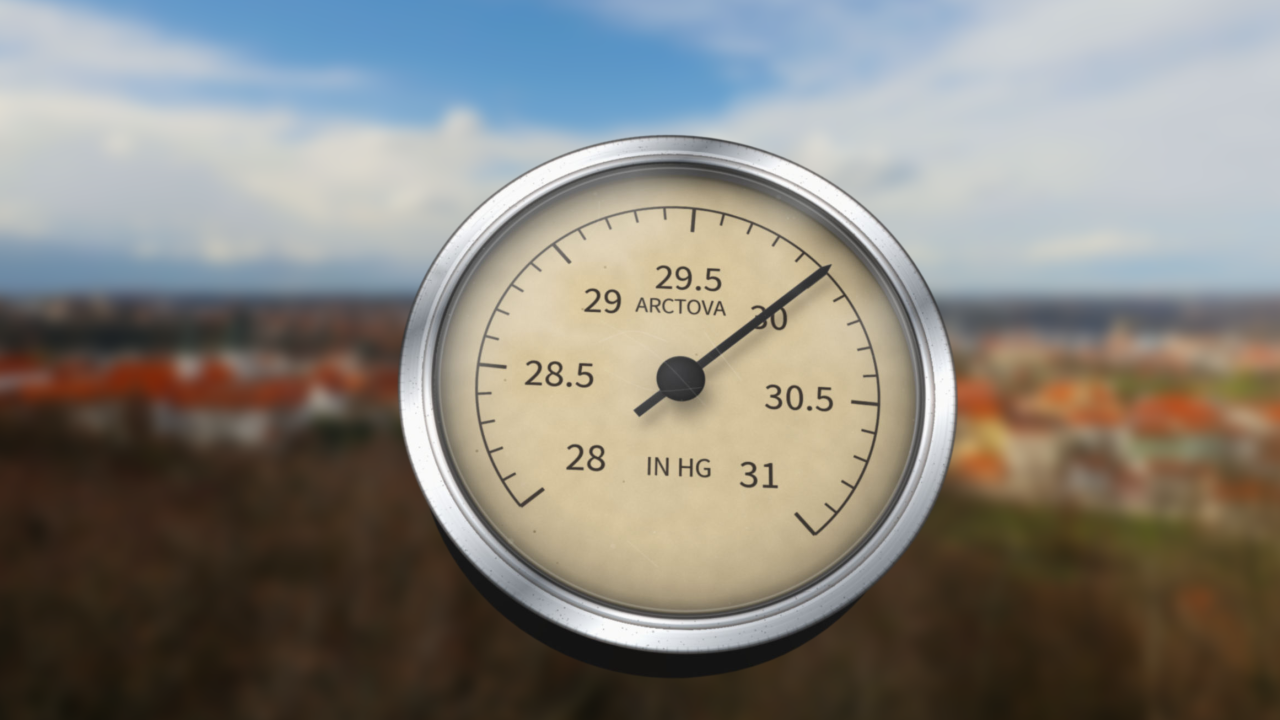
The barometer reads 30 inHg
